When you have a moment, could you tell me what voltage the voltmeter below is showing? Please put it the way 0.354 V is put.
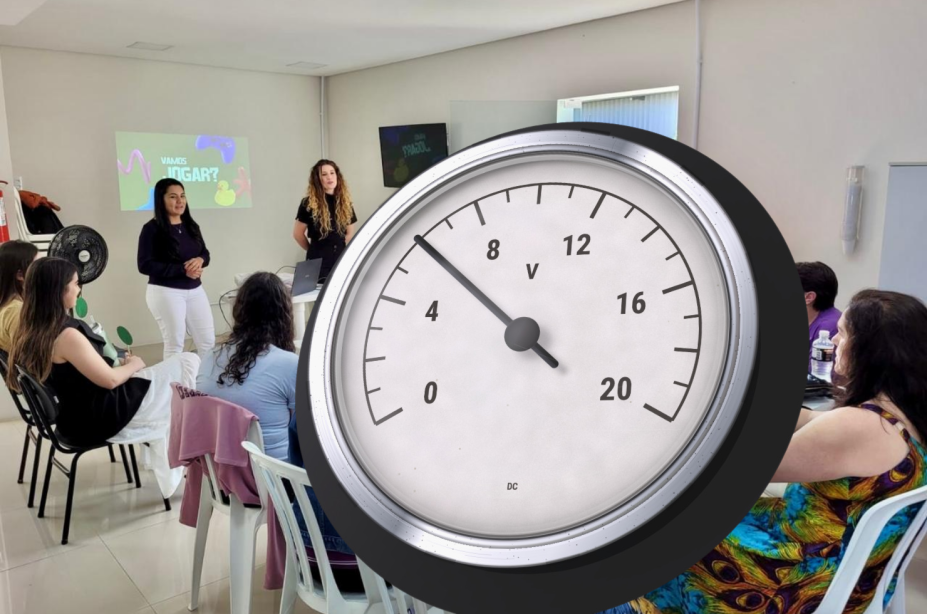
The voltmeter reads 6 V
